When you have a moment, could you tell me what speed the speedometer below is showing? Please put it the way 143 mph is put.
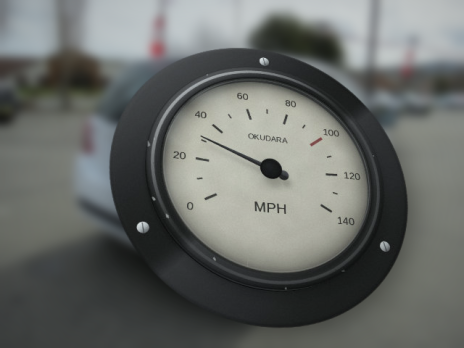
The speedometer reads 30 mph
